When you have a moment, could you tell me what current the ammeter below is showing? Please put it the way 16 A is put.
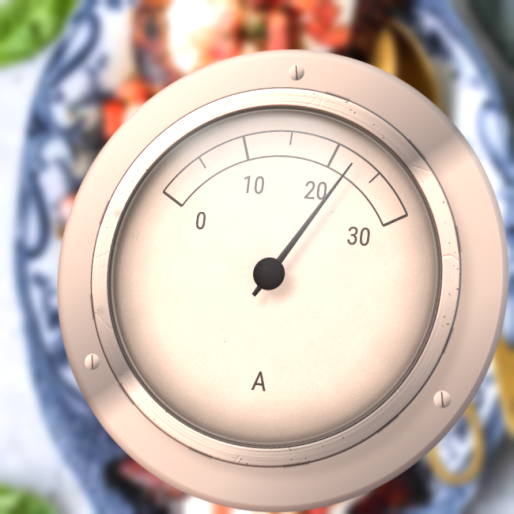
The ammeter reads 22.5 A
